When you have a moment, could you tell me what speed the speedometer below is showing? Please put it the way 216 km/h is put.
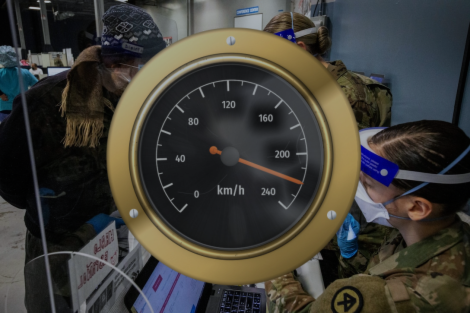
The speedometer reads 220 km/h
